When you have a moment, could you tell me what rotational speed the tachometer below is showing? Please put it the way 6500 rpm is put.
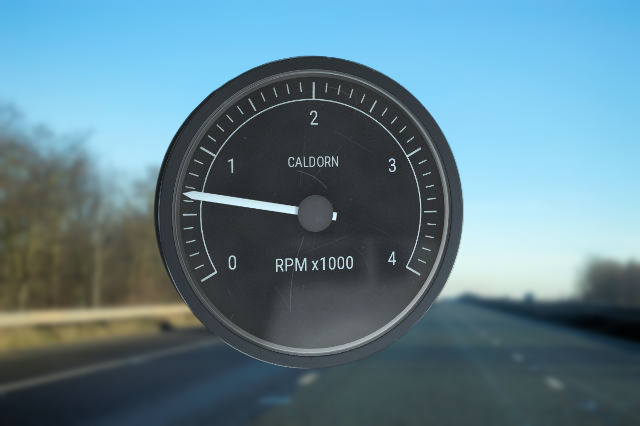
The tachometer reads 650 rpm
